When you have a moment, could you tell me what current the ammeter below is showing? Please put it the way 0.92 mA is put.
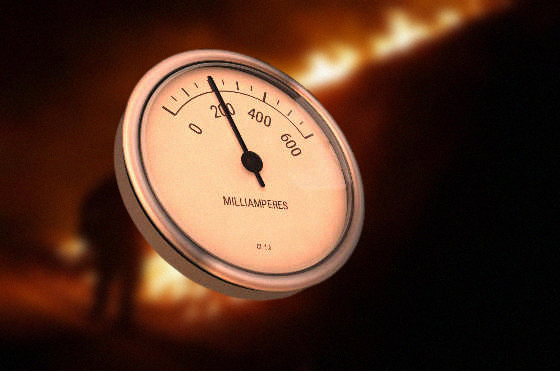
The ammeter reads 200 mA
